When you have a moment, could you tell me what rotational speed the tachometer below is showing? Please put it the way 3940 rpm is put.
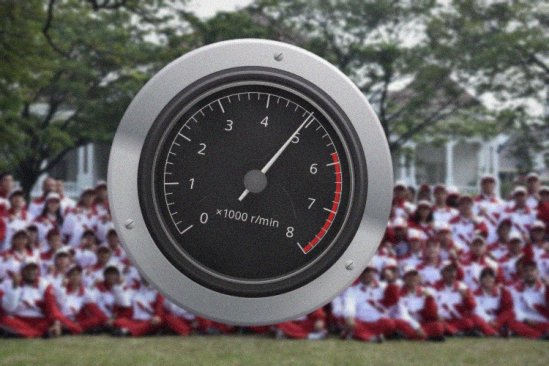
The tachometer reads 4900 rpm
